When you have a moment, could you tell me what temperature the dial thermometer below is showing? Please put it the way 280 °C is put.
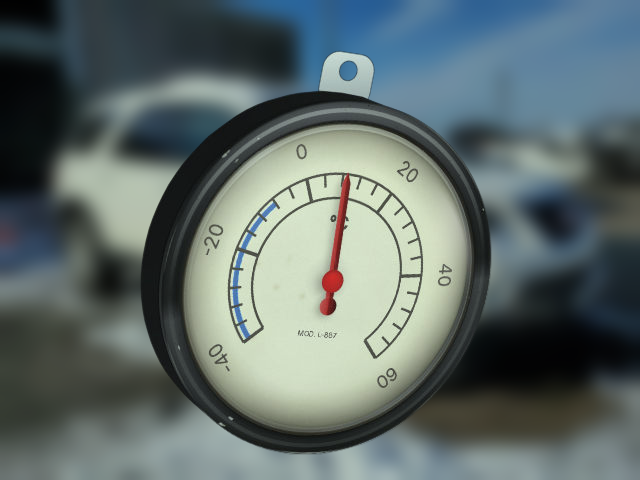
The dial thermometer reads 8 °C
